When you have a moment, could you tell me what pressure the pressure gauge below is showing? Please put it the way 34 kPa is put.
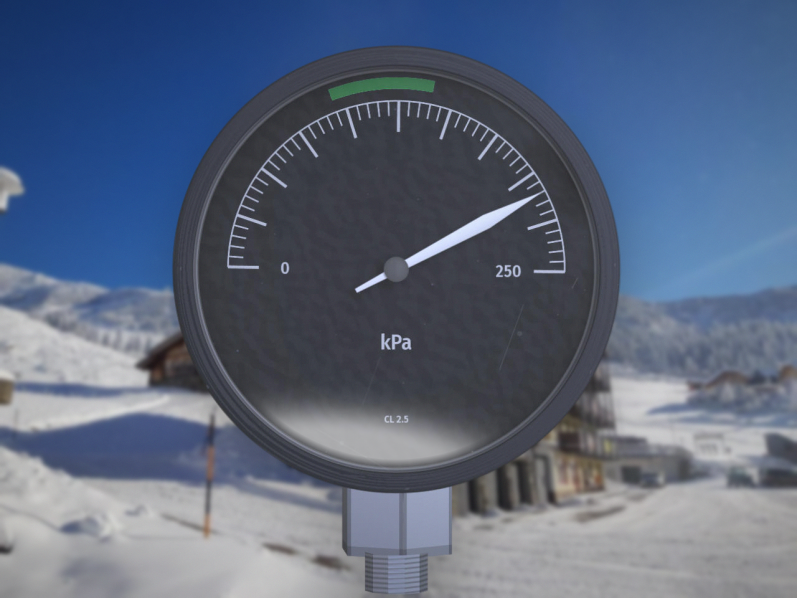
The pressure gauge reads 210 kPa
